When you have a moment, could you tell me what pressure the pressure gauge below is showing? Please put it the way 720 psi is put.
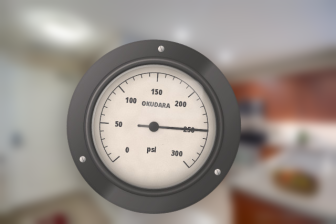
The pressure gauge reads 250 psi
